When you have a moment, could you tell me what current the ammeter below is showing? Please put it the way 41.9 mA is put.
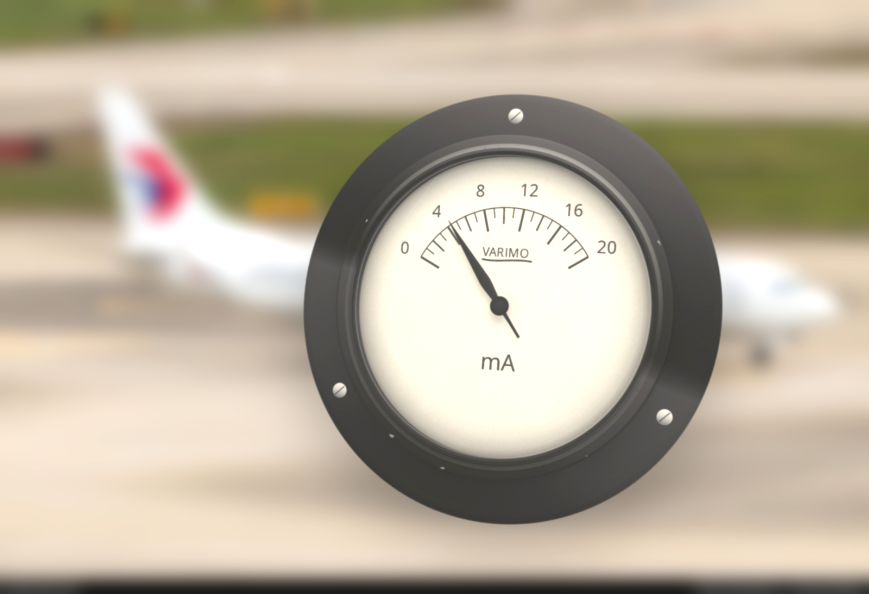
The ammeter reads 4.5 mA
